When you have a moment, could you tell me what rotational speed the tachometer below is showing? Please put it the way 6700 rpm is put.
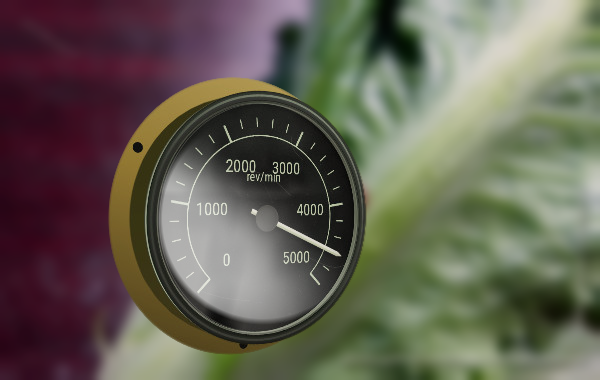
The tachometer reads 4600 rpm
